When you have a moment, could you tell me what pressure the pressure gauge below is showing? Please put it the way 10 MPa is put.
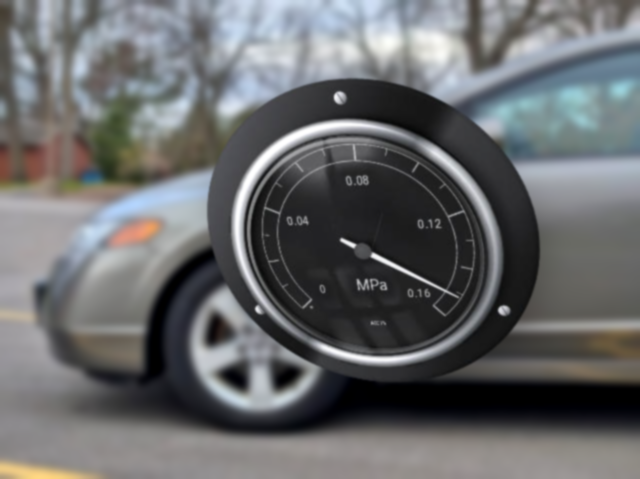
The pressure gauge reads 0.15 MPa
